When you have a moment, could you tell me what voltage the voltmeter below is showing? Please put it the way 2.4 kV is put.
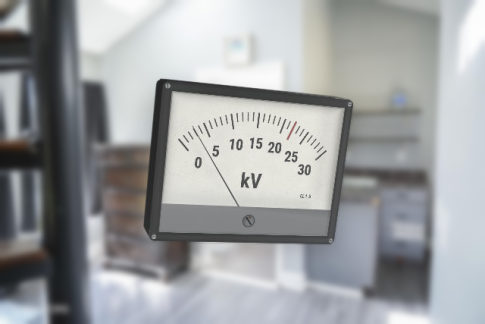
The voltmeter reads 3 kV
